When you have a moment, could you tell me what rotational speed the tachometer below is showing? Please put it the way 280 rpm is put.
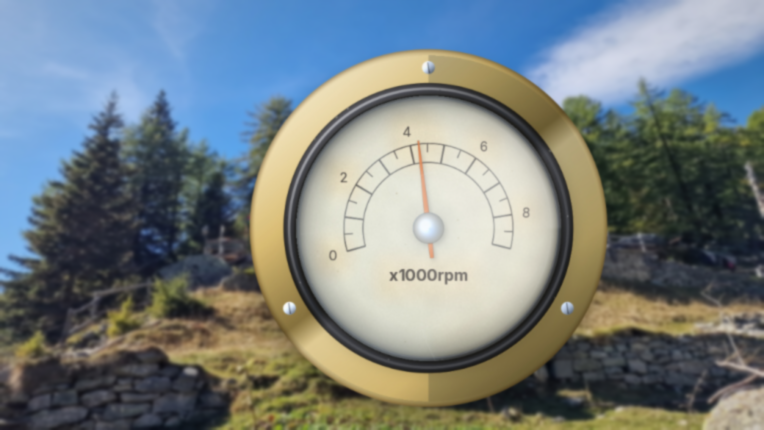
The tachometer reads 4250 rpm
